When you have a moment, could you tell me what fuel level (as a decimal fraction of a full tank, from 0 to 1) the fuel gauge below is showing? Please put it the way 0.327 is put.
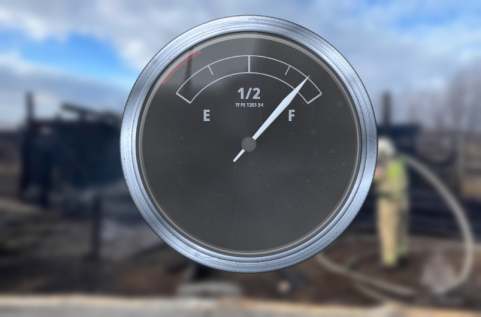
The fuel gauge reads 0.875
